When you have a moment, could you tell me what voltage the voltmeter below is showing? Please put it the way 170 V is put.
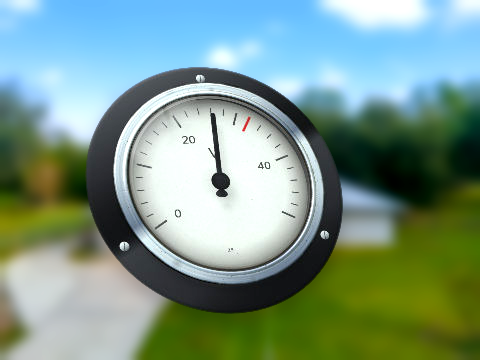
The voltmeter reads 26 V
